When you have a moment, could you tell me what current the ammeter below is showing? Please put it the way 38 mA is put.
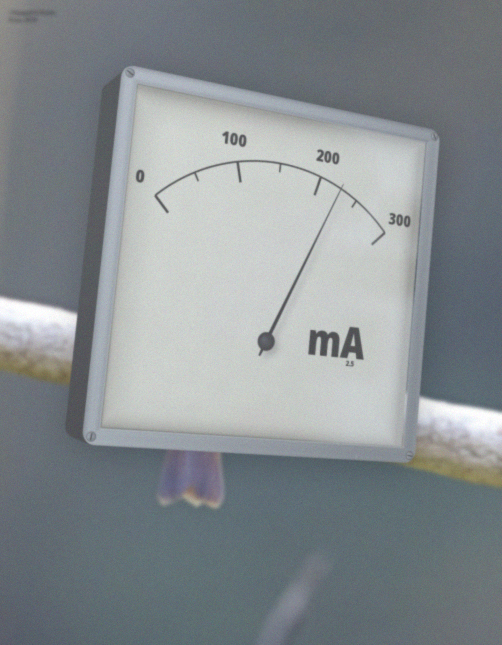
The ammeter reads 225 mA
